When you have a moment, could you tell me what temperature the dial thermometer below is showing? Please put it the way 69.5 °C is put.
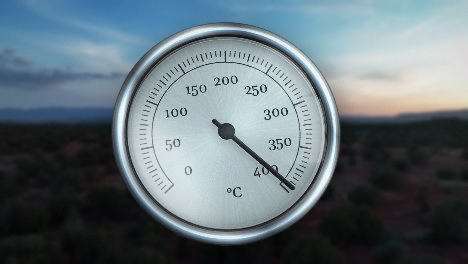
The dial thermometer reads 395 °C
